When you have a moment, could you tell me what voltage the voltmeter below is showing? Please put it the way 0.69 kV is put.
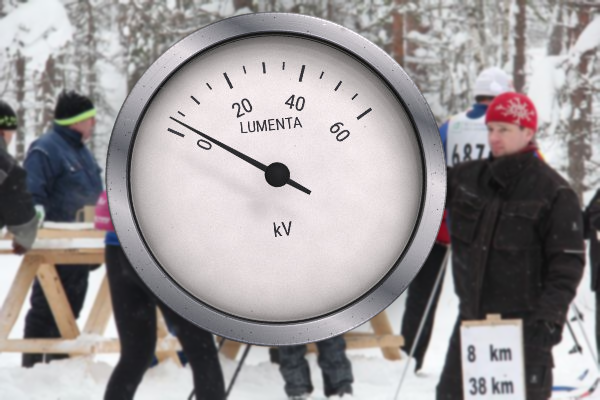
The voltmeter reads 2.5 kV
